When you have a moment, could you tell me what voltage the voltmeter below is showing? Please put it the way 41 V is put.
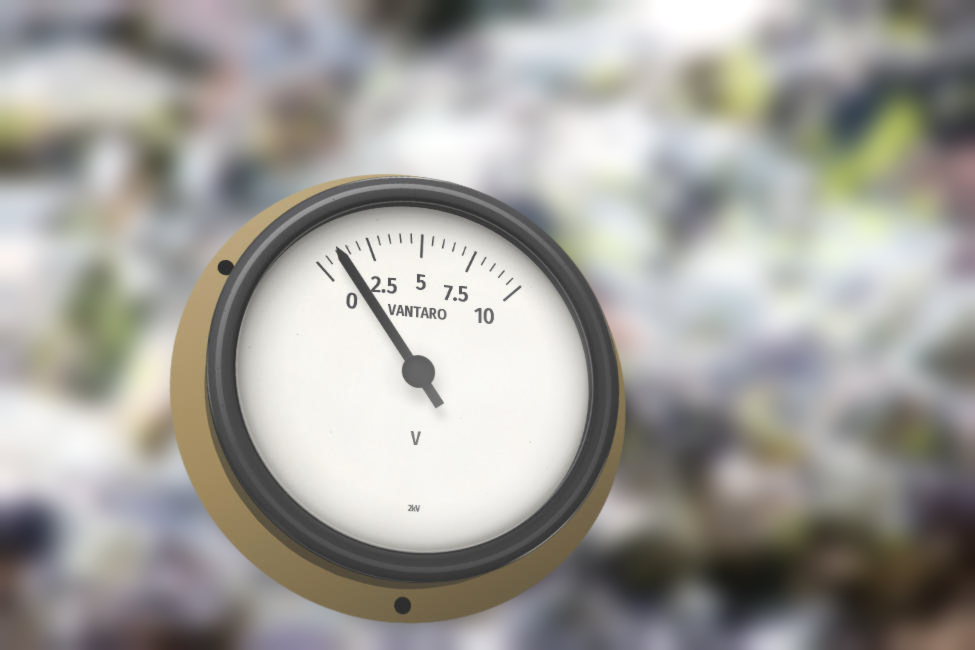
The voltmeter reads 1 V
